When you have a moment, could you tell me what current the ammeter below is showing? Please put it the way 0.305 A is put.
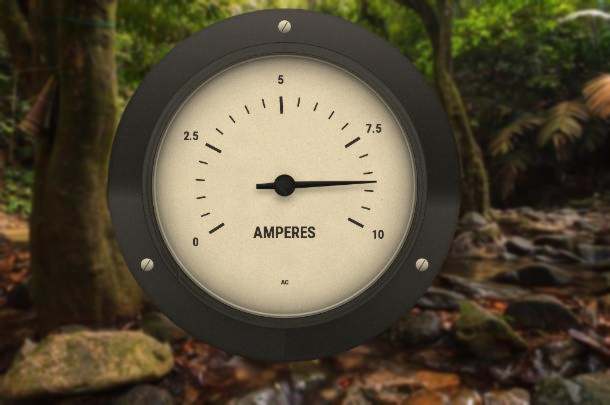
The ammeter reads 8.75 A
